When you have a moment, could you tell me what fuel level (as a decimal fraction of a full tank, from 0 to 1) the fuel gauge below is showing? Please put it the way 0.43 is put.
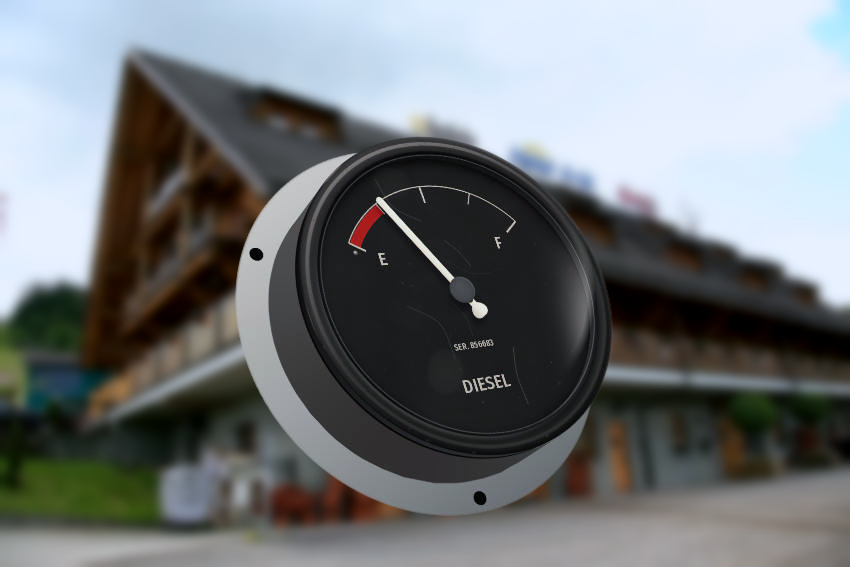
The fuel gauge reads 0.25
